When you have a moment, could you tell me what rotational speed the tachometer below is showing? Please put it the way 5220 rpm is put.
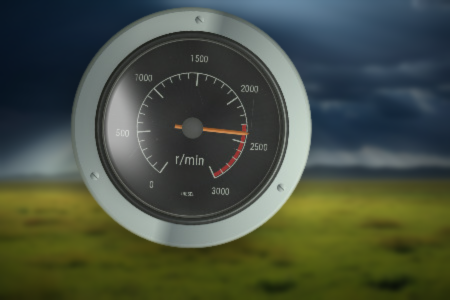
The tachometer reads 2400 rpm
